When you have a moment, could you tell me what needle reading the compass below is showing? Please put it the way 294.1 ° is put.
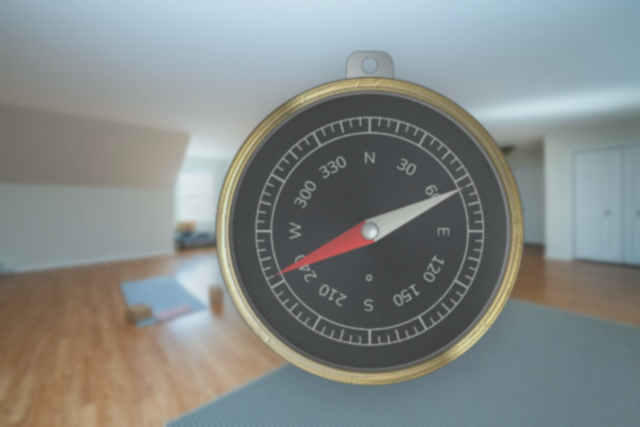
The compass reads 245 °
